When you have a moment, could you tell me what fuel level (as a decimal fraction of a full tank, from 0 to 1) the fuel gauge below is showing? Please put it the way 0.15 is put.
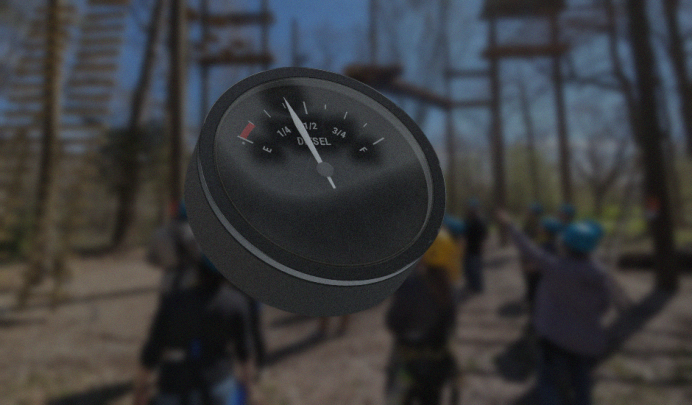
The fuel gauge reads 0.375
